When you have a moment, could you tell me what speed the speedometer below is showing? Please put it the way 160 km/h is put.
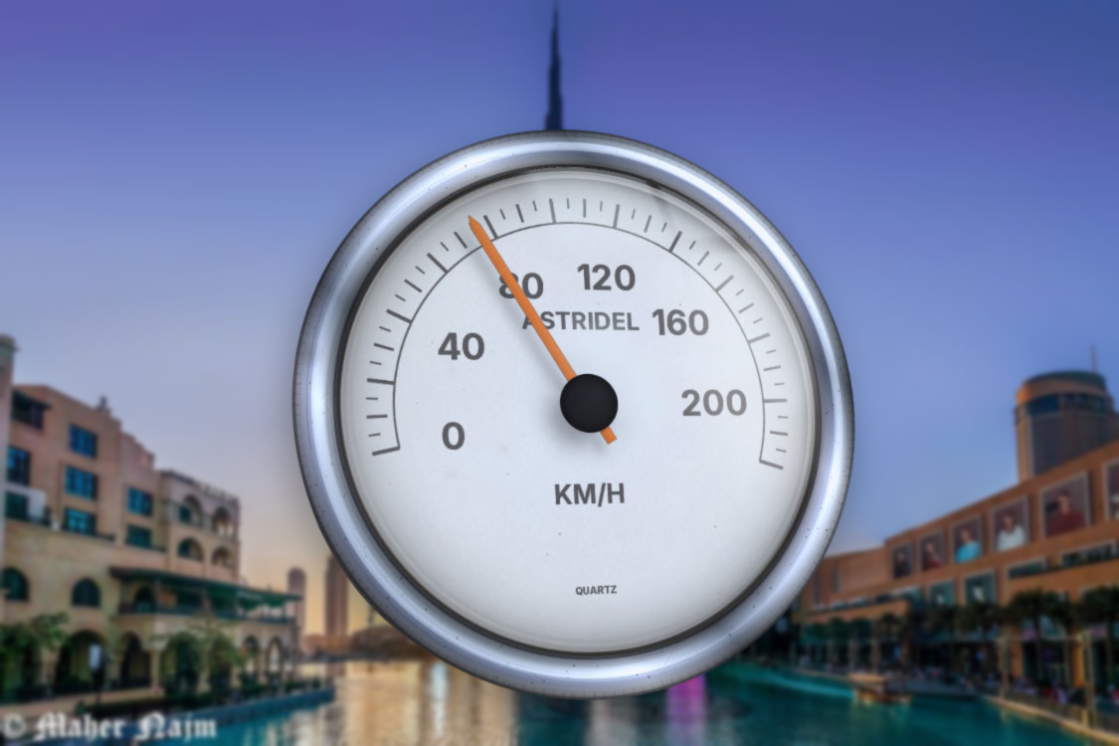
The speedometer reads 75 km/h
